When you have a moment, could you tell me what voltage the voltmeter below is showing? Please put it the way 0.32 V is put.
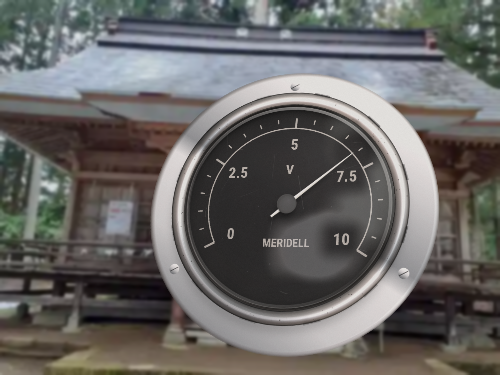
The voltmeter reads 7 V
